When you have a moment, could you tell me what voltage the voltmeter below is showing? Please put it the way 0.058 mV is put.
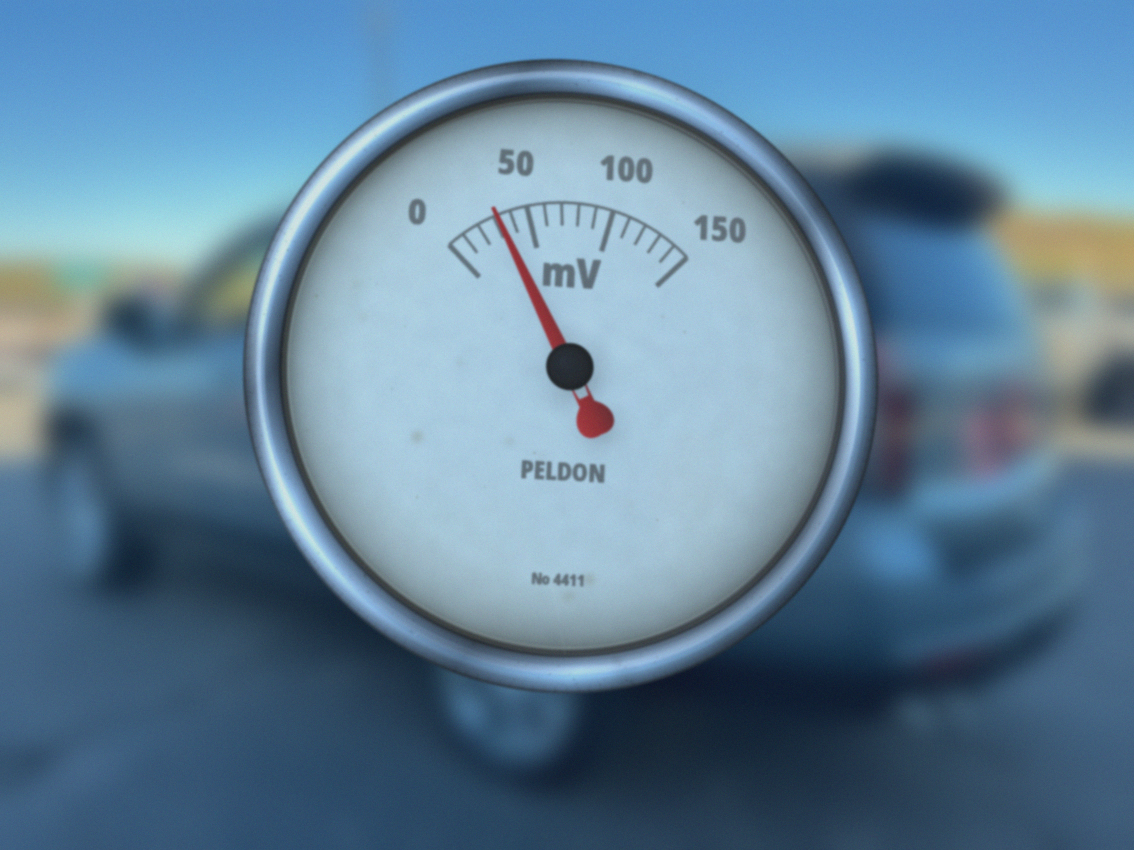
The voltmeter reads 30 mV
